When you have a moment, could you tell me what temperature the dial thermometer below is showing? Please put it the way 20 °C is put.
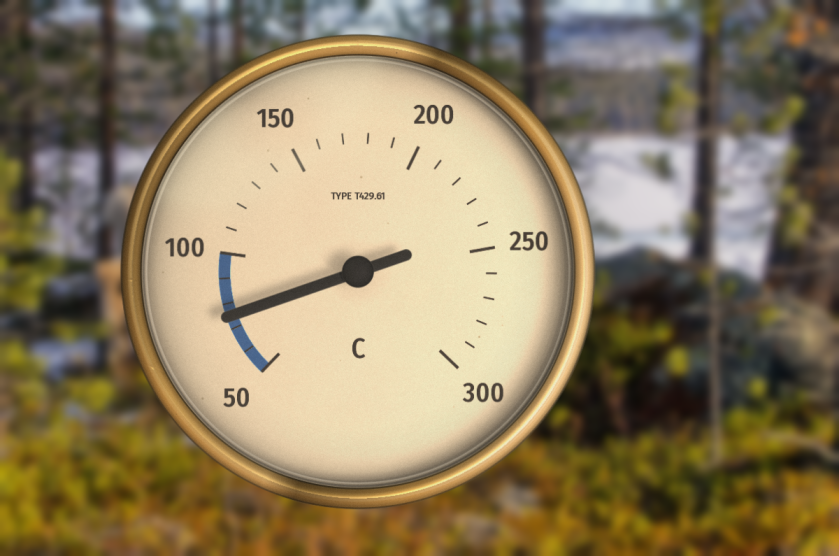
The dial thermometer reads 75 °C
